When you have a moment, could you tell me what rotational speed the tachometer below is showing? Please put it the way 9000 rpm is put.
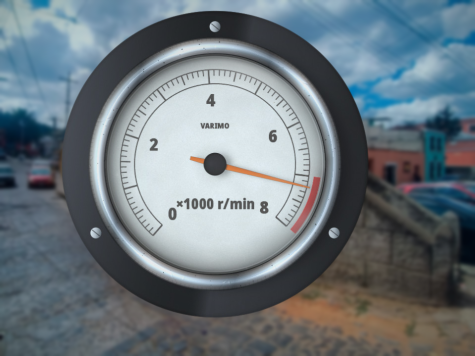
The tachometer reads 7200 rpm
